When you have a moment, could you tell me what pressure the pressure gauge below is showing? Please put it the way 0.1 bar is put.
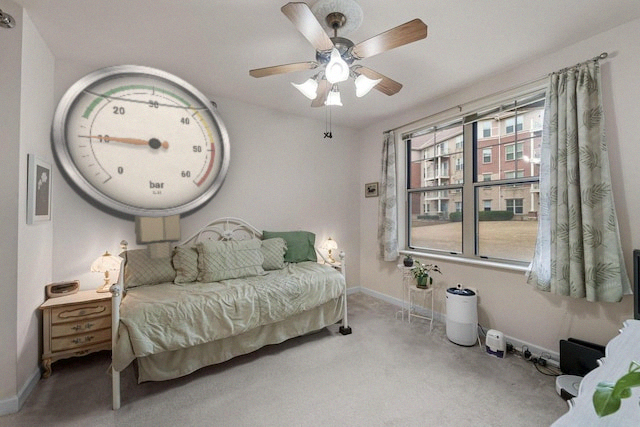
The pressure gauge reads 10 bar
